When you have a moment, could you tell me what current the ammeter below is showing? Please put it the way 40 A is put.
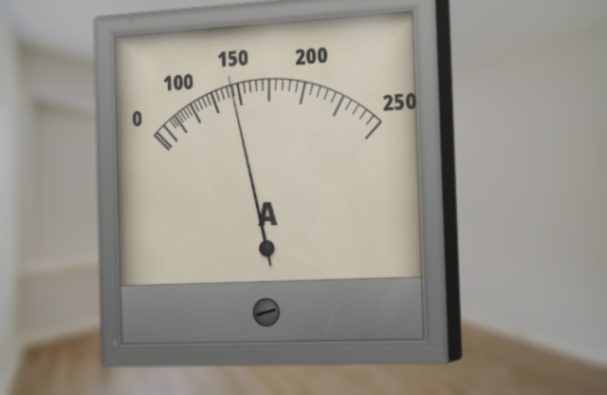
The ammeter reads 145 A
